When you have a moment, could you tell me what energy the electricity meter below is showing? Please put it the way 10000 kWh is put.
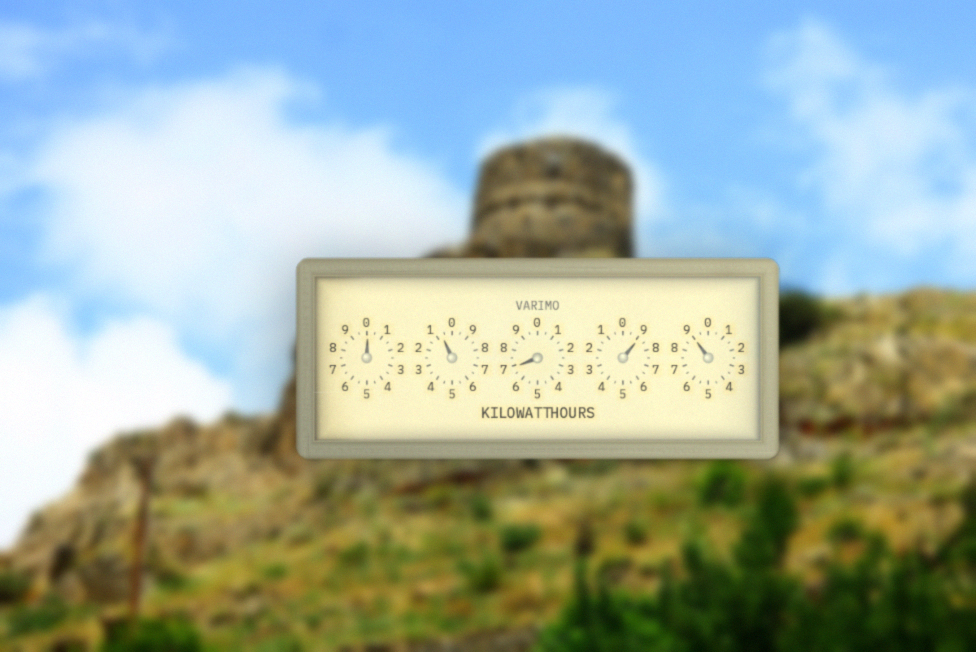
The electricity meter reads 689 kWh
